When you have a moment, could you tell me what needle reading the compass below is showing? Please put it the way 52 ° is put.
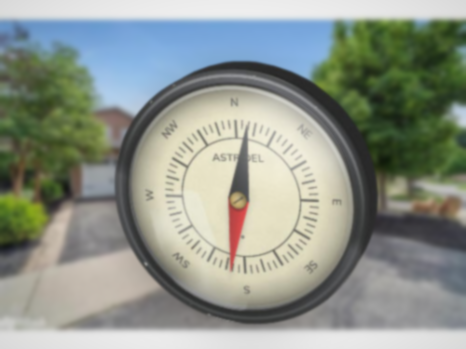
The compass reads 190 °
